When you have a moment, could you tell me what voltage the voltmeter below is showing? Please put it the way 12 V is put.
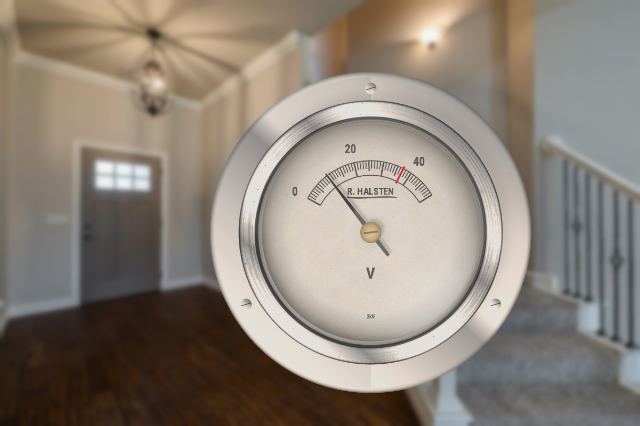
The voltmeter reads 10 V
